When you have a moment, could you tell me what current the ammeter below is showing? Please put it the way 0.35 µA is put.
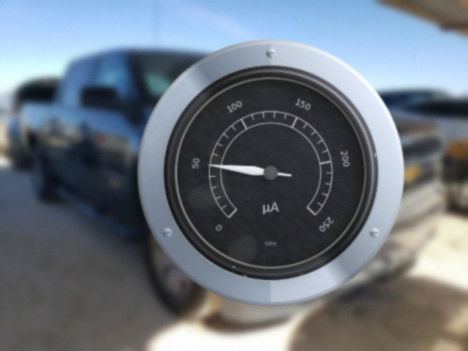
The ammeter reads 50 µA
